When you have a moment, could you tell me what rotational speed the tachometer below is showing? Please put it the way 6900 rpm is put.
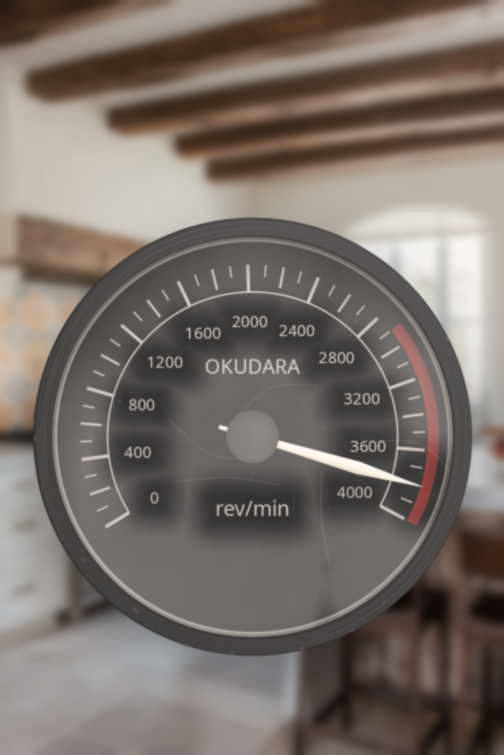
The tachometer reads 3800 rpm
